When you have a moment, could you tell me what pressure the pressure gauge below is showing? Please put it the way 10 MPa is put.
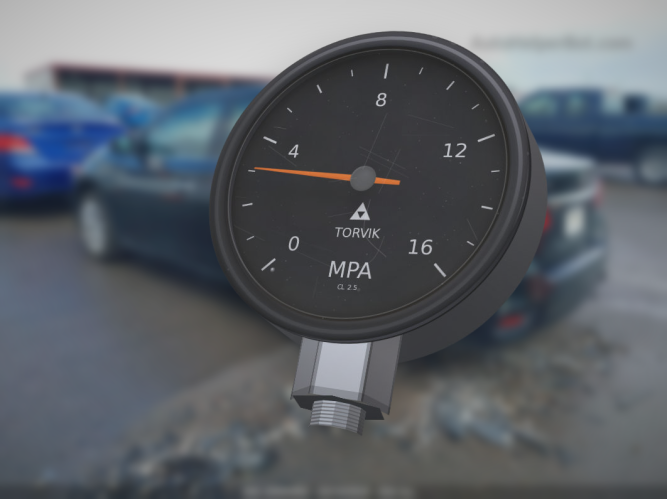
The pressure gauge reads 3 MPa
